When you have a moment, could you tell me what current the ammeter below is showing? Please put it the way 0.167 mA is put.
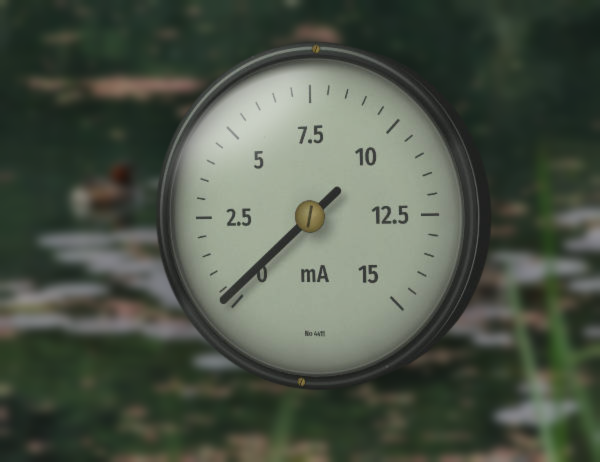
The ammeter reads 0.25 mA
